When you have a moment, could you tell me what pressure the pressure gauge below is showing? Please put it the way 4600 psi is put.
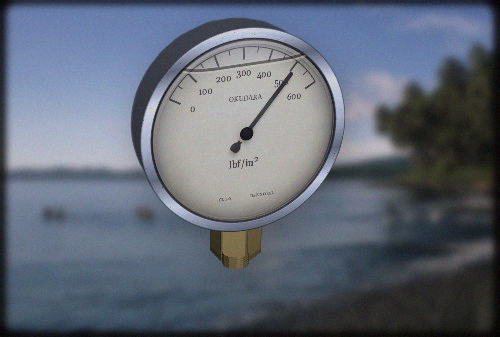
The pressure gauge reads 500 psi
